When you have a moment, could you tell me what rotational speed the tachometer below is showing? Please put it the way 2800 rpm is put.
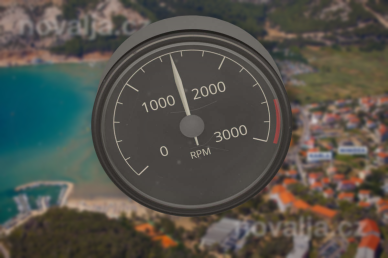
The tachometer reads 1500 rpm
